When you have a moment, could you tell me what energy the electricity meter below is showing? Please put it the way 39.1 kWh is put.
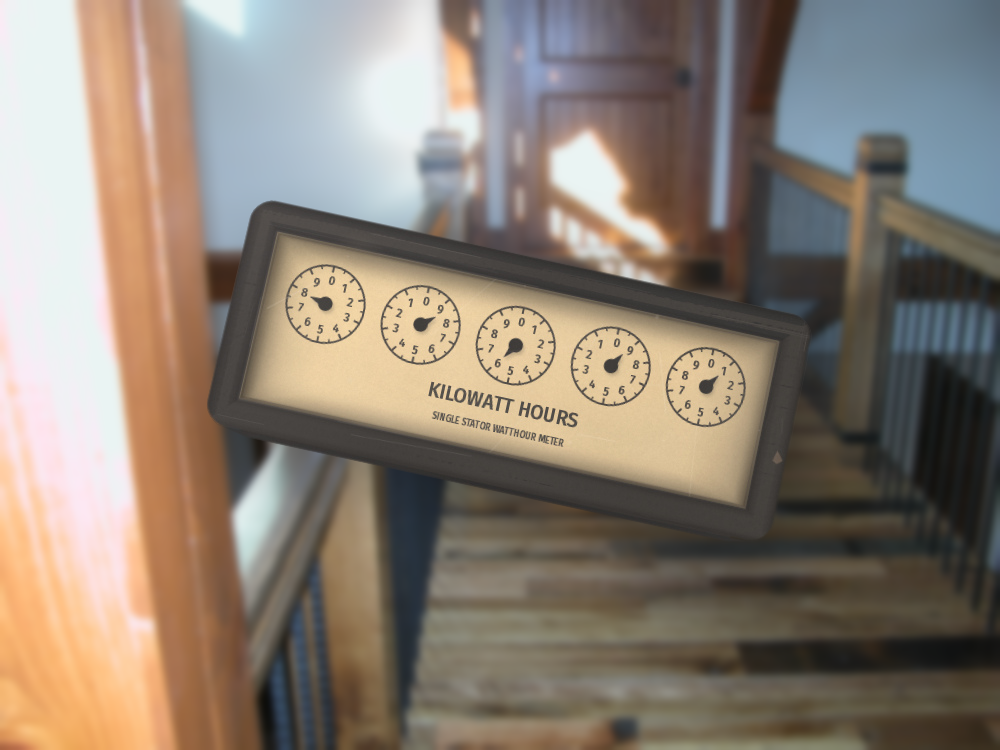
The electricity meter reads 78591 kWh
